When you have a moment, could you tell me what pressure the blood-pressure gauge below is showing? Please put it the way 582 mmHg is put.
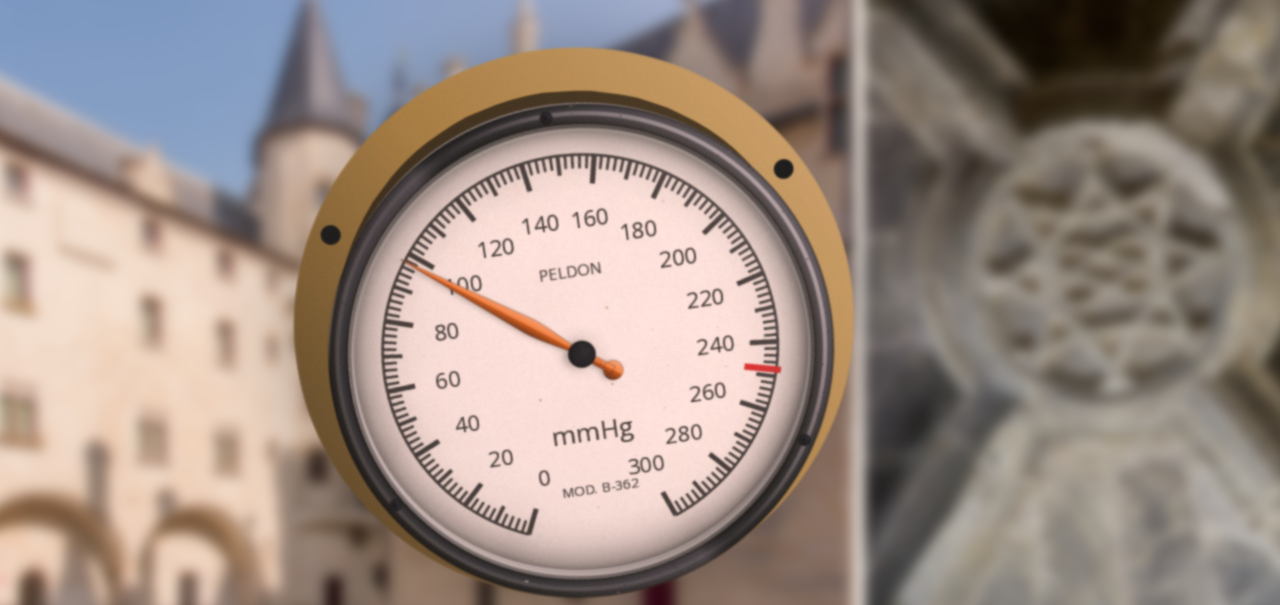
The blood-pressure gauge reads 98 mmHg
